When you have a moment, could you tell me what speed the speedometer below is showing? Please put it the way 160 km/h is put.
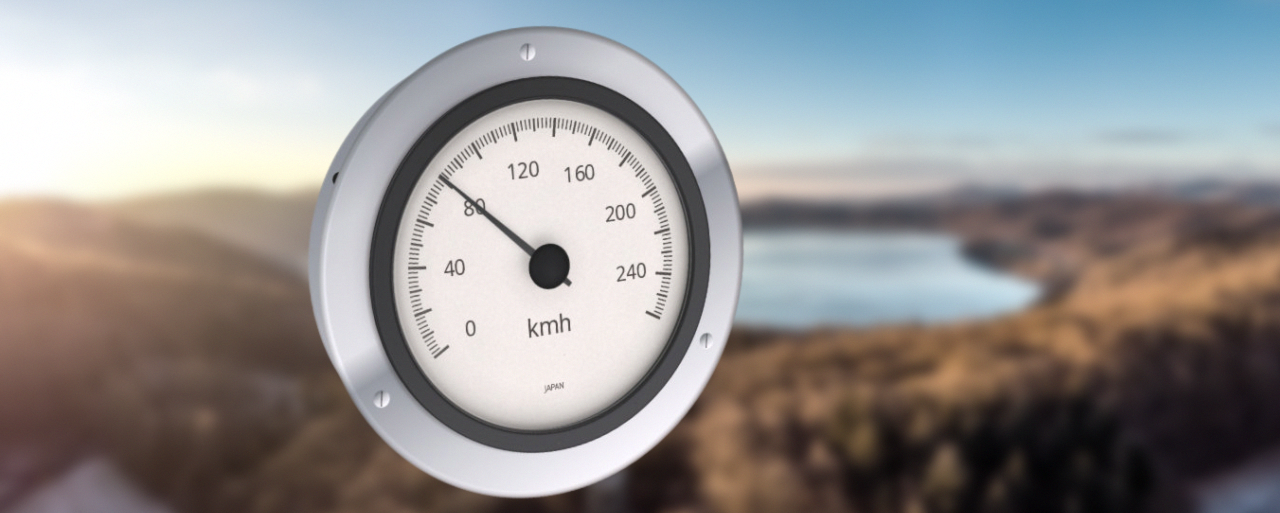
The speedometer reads 80 km/h
